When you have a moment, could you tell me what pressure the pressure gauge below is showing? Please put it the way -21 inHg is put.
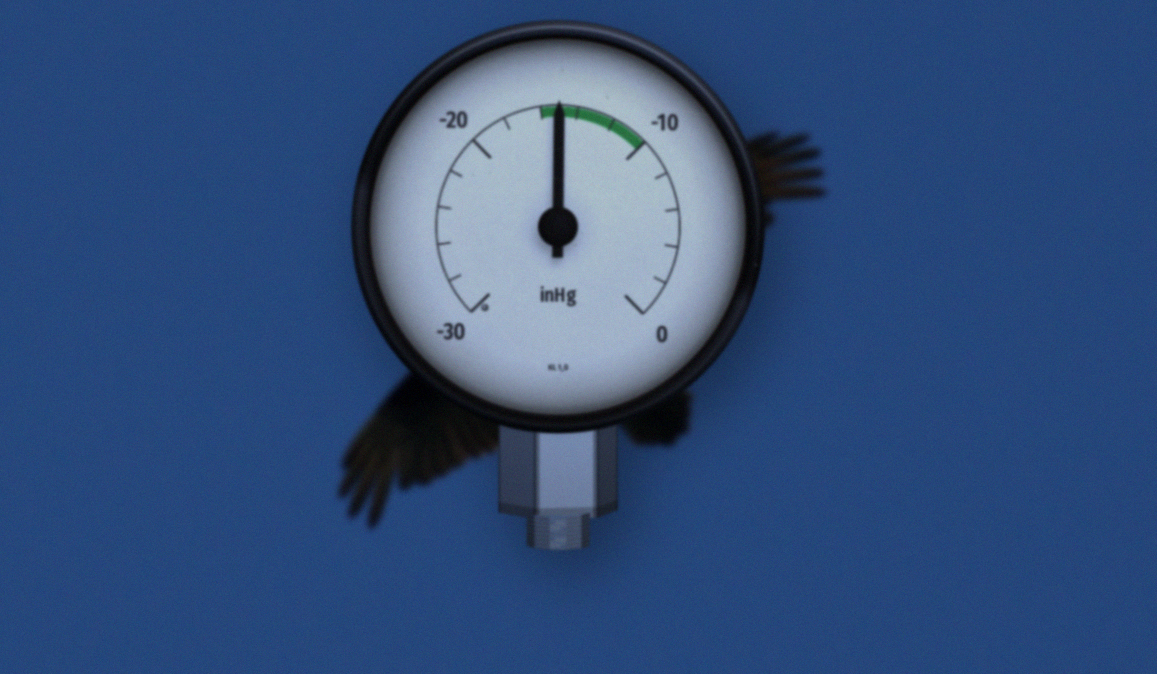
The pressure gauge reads -15 inHg
